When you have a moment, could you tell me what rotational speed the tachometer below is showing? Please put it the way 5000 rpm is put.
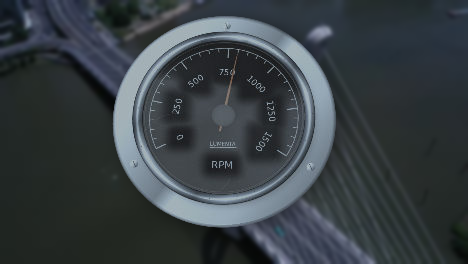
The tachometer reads 800 rpm
